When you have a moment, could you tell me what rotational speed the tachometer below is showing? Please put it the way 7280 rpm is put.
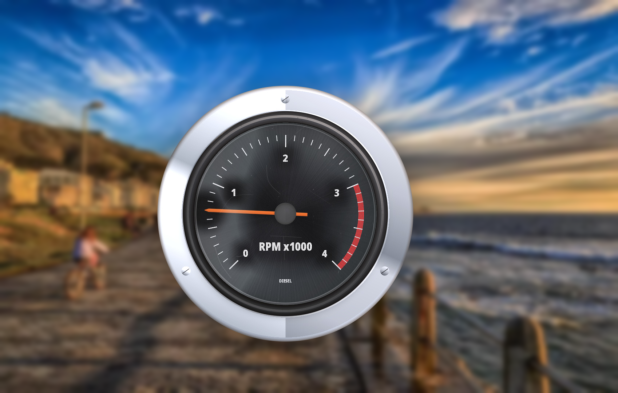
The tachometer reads 700 rpm
